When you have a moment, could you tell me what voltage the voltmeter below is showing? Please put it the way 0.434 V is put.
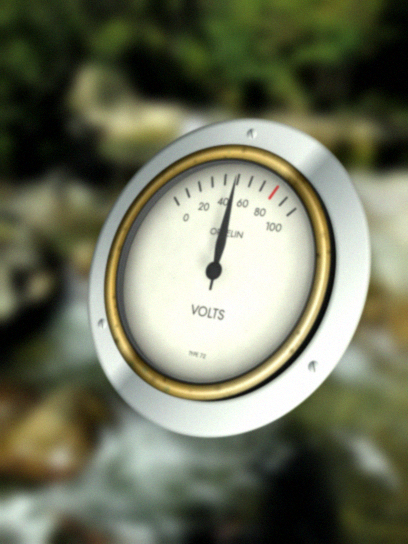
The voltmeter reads 50 V
